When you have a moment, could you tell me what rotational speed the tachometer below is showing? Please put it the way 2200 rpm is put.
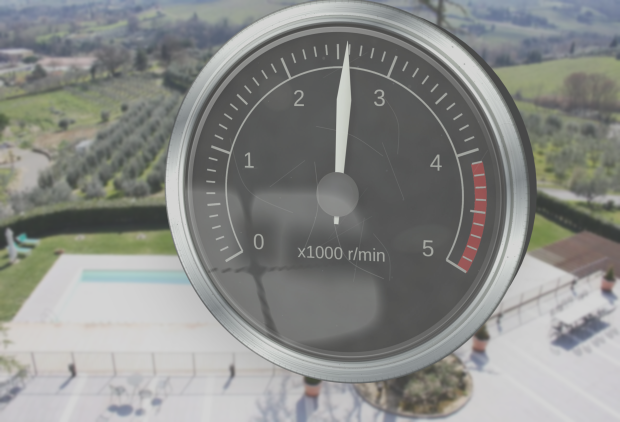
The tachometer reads 2600 rpm
